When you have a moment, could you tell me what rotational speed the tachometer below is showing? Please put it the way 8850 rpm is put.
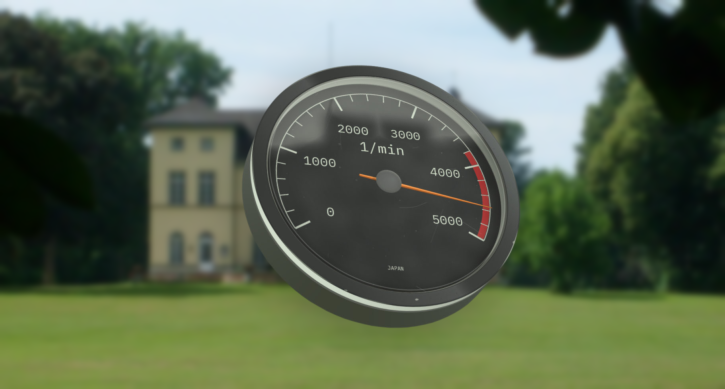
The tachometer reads 4600 rpm
